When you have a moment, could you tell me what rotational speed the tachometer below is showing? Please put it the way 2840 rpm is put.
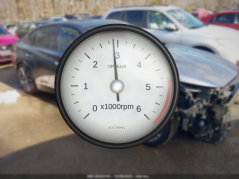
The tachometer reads 2875 rpm
